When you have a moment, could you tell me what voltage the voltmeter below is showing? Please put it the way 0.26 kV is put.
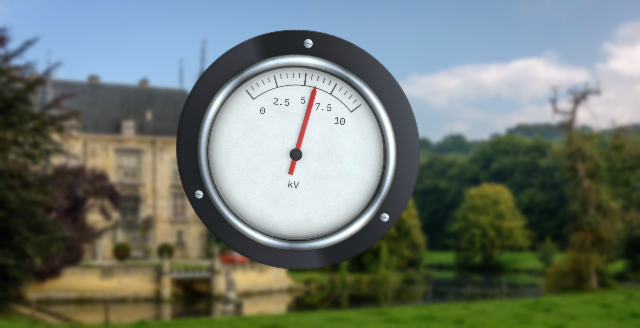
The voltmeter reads 6 kV
